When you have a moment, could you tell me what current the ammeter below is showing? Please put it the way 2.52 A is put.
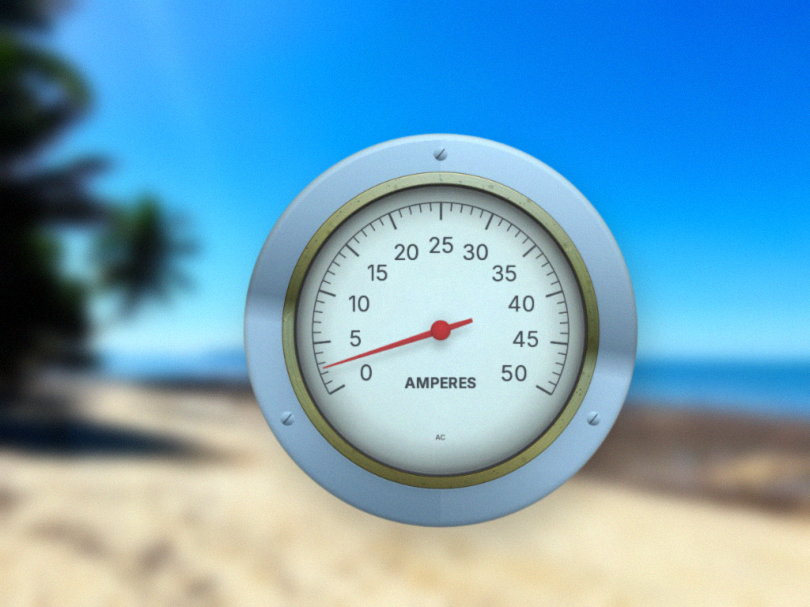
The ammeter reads 2.5 A
